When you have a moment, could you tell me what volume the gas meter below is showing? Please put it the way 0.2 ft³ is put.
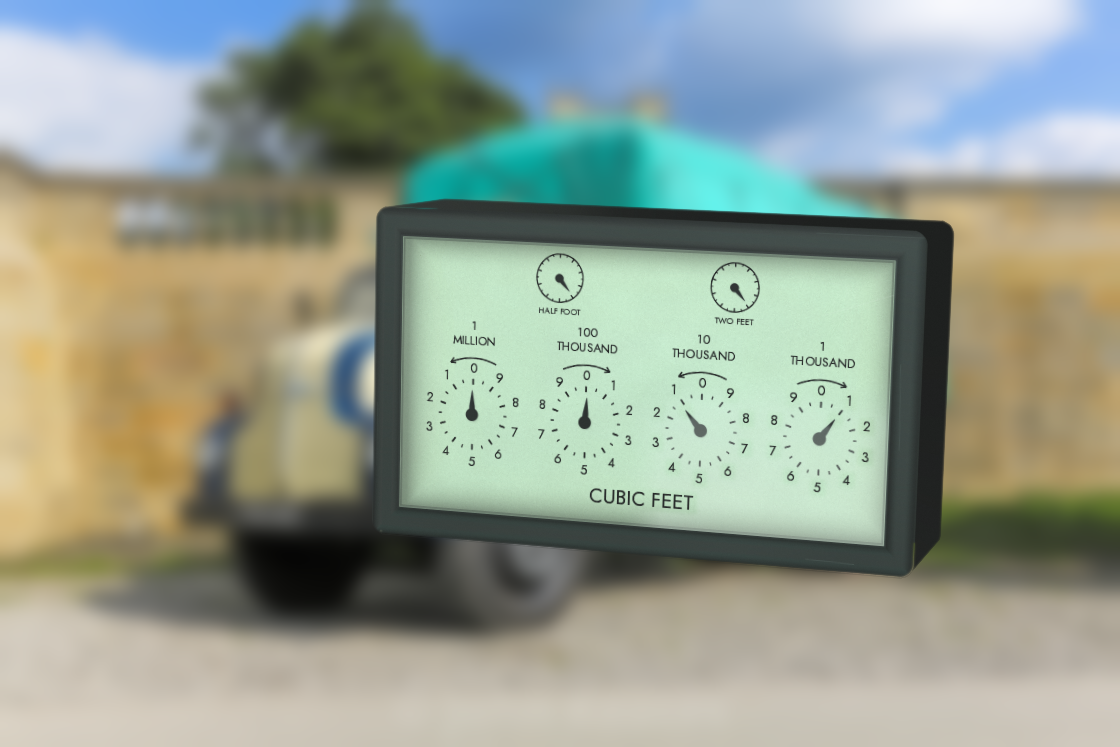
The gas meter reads 1100 ft³
